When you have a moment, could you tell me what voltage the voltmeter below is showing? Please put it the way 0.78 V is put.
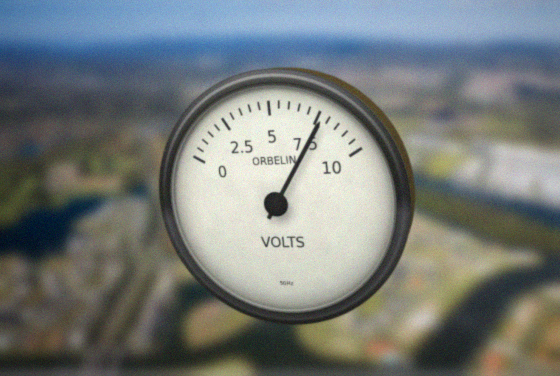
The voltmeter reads 7.75 V
